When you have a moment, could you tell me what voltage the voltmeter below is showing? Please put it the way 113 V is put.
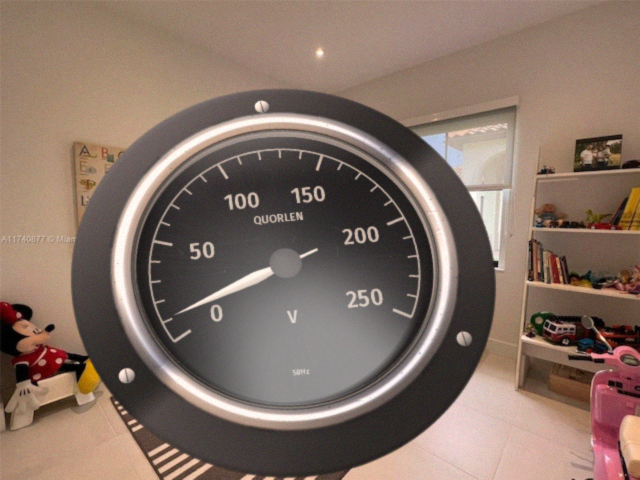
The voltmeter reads 10 V
